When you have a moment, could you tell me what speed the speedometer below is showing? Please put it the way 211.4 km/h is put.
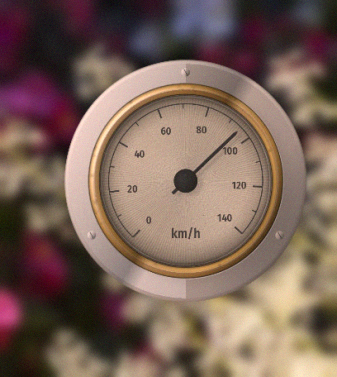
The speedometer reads 95 km/h
